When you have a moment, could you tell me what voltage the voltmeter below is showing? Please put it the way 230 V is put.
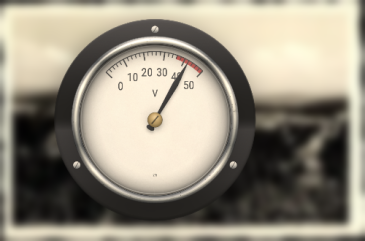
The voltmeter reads 42 V
